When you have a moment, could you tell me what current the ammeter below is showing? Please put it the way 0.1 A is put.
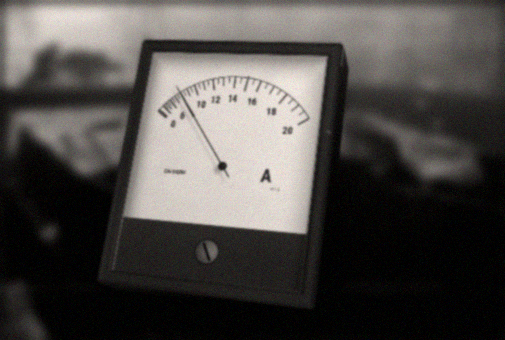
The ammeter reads 8 A
